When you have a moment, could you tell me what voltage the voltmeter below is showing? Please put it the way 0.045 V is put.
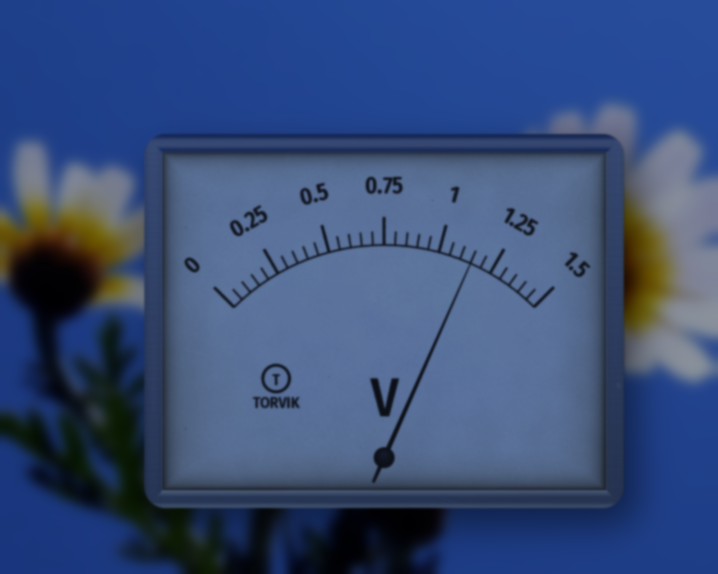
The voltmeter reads 1.15 V
